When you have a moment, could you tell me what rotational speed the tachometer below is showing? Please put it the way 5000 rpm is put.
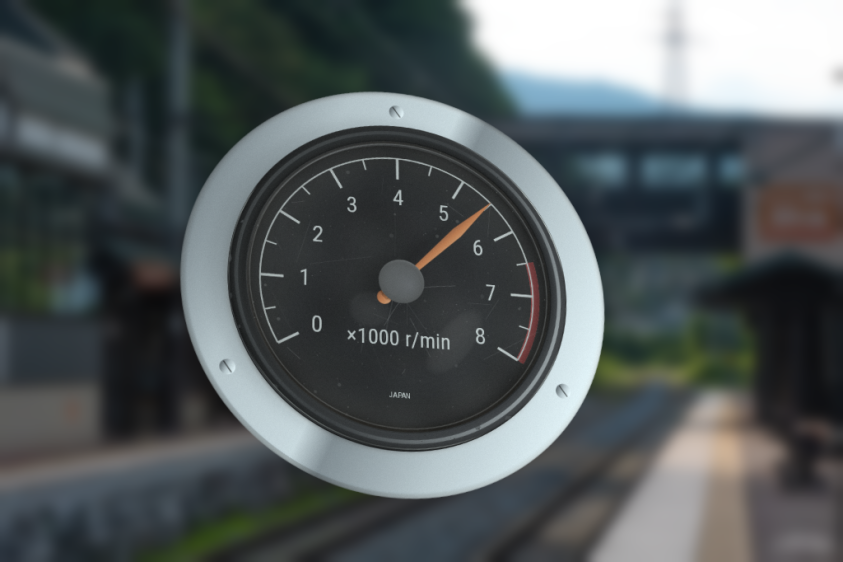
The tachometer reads 5500 rpm
